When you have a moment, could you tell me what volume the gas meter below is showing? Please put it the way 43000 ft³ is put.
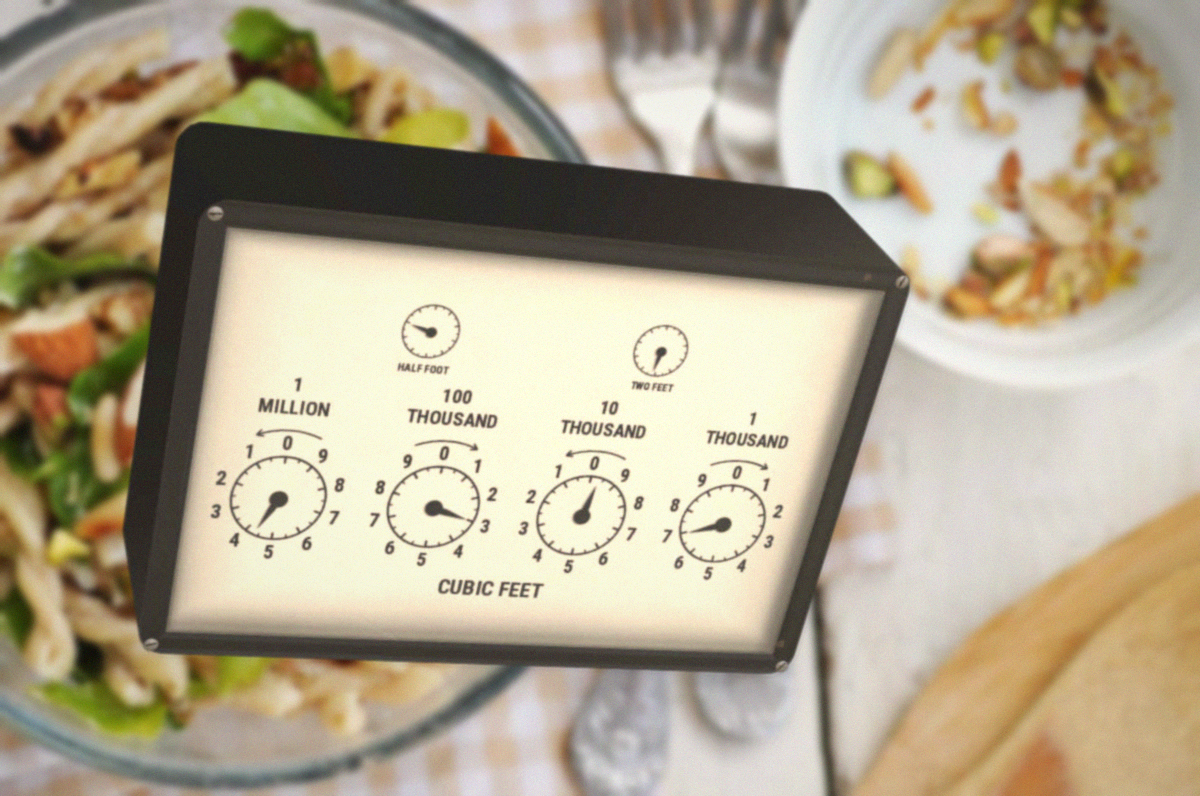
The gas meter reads 429700 ft³
